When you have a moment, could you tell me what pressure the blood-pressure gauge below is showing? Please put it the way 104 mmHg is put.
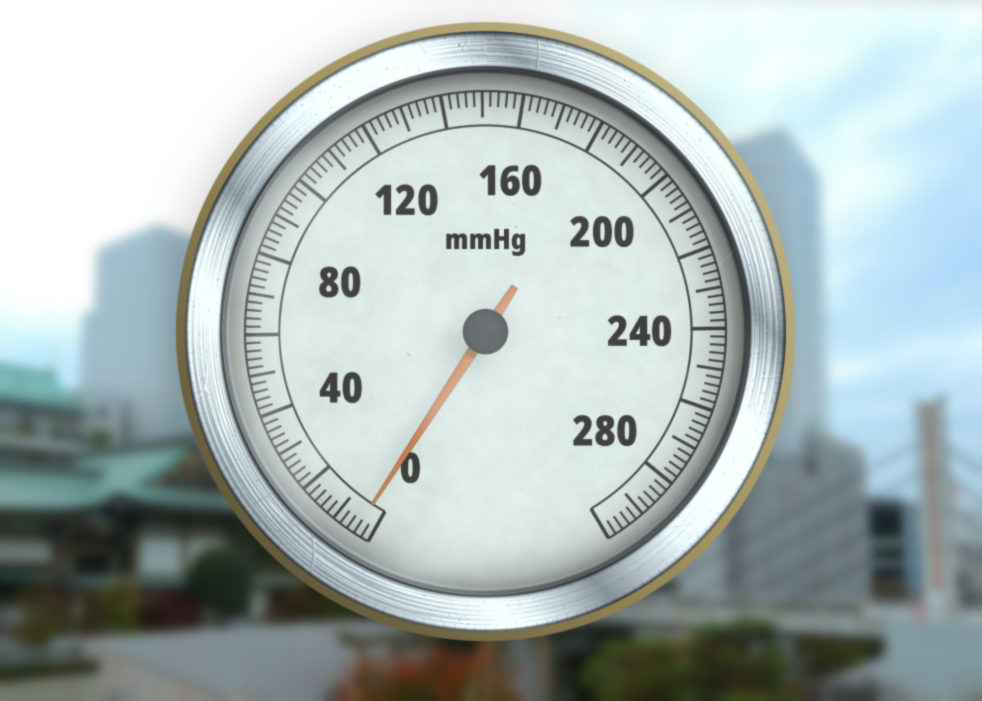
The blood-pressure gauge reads 4 mmHg
